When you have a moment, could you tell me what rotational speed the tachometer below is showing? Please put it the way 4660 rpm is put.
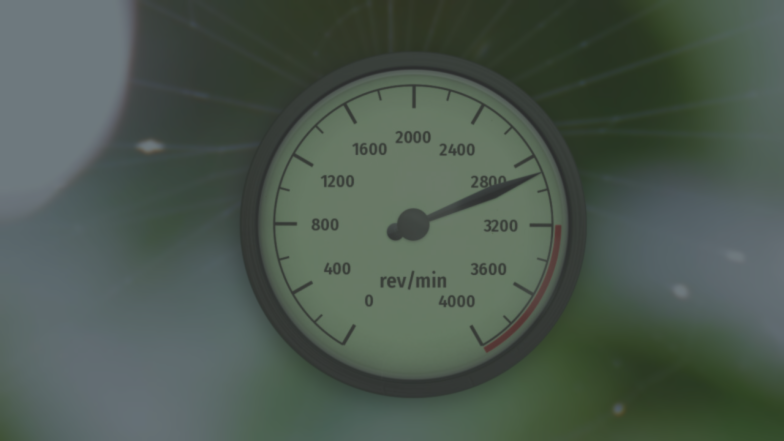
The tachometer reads 2900 rpm
